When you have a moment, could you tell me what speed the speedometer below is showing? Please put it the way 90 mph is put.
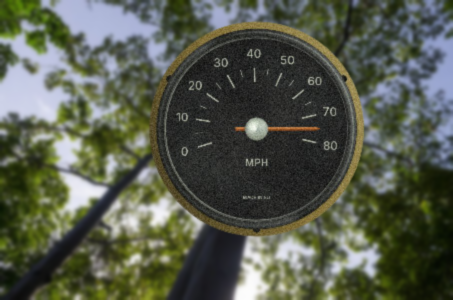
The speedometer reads 75 mph
